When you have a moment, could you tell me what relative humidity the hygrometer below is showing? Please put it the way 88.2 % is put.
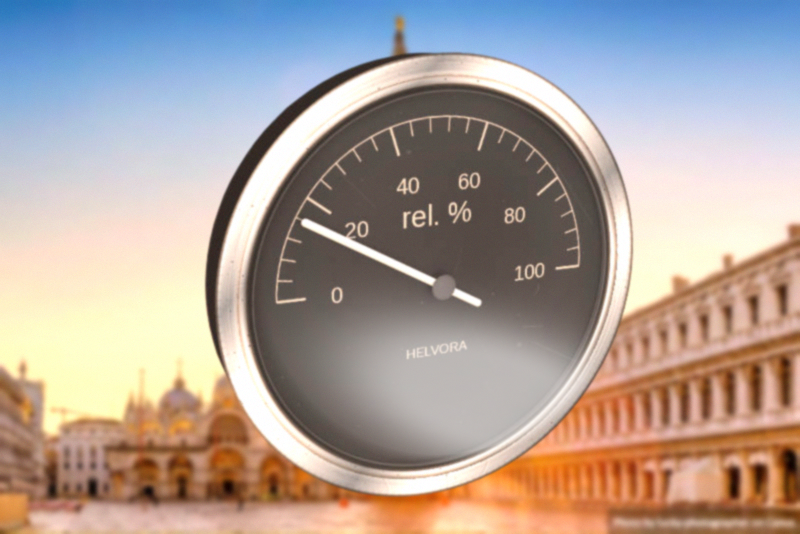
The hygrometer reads 16 %
